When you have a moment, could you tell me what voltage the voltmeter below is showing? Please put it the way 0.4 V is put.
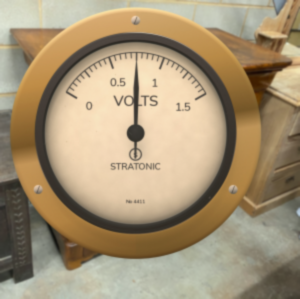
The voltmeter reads 0.75 V
